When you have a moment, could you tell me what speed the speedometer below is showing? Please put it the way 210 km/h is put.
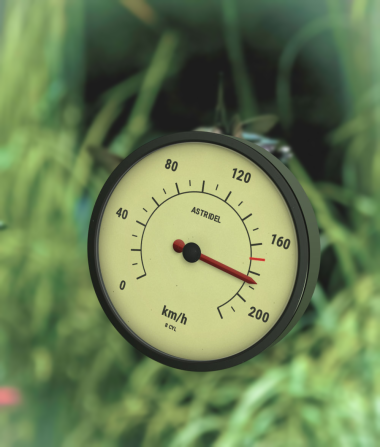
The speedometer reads 185 km/h
